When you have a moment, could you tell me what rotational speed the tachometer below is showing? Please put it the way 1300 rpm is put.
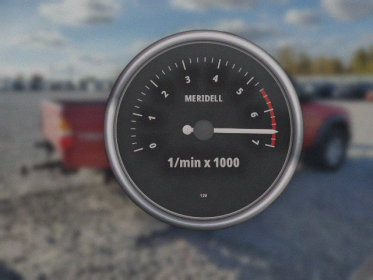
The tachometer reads 6600 rpm
